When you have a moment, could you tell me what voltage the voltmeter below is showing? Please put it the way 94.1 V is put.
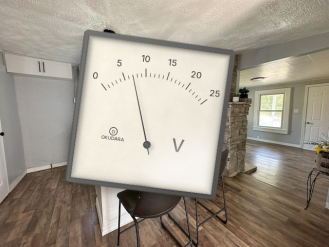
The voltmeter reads 7 V
